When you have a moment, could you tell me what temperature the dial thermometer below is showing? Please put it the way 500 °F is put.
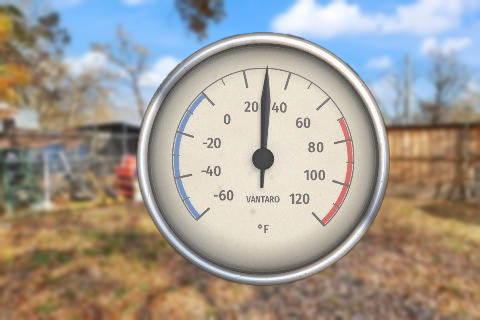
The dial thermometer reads 30 °F
